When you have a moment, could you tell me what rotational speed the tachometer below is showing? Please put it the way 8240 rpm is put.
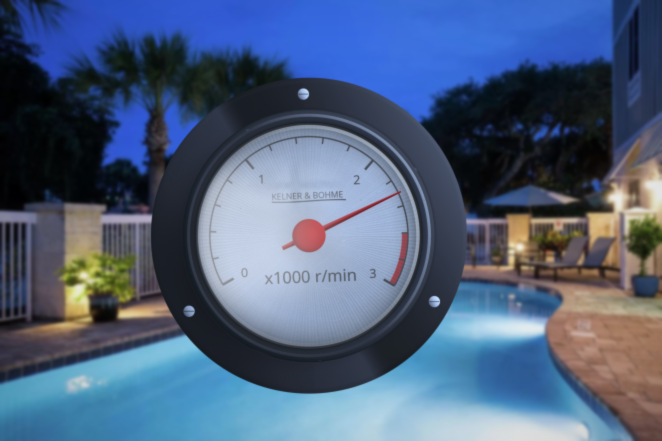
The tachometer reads 2300 rpm
